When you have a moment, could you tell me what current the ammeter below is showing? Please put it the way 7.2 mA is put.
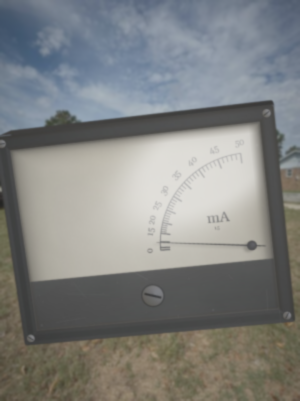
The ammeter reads 10 mA
